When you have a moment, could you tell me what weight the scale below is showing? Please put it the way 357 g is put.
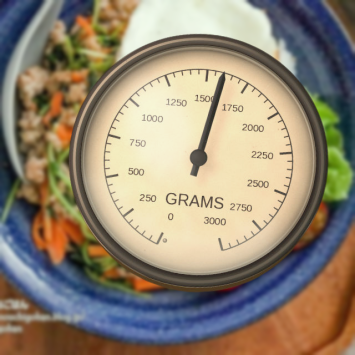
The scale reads 1600 g
